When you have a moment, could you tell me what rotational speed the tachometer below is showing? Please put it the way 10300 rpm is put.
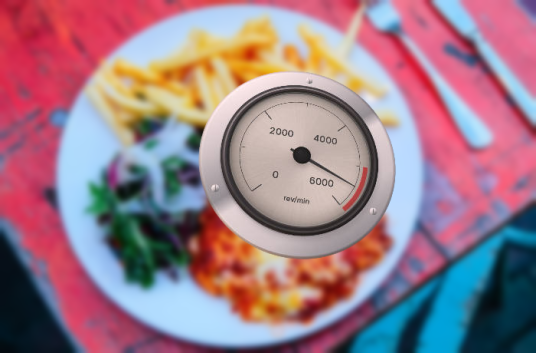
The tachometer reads 5500 rpm
